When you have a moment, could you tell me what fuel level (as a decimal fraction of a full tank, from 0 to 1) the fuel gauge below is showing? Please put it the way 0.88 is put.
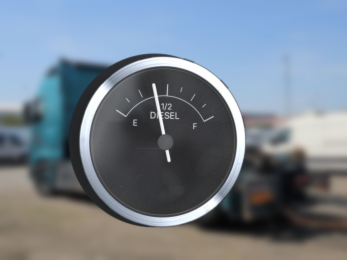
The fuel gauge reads 0.375
